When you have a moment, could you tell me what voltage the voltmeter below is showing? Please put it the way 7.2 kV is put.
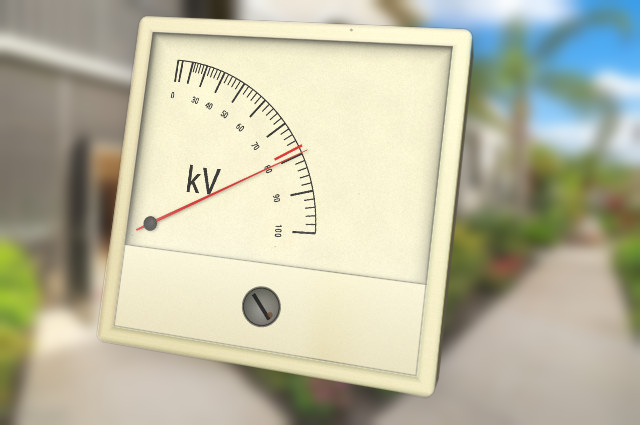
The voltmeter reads 80 kV
